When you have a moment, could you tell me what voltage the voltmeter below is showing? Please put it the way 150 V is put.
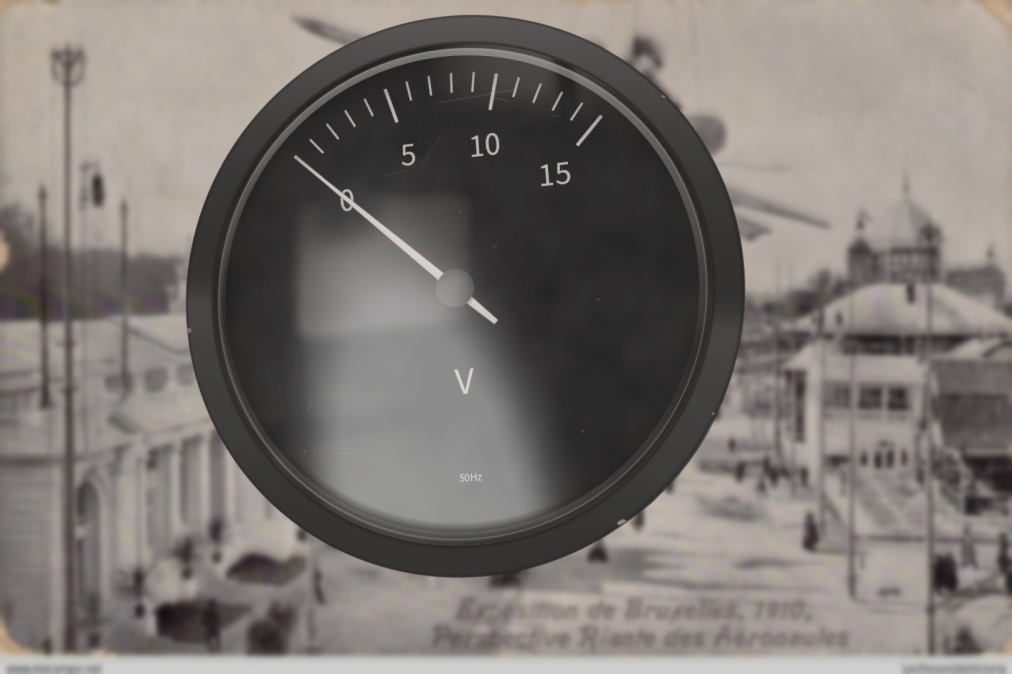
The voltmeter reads 0 V
